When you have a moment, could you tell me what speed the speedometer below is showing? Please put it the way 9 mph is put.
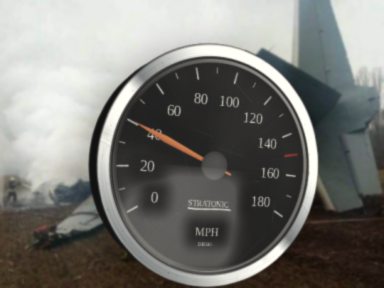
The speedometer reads 40 mph
